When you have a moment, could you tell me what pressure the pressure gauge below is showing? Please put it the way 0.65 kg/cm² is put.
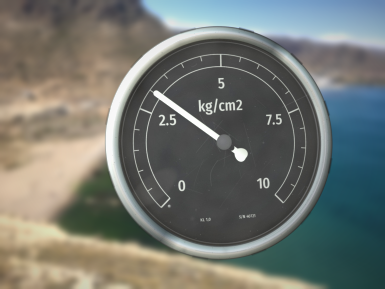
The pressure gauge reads 3 kg/cm²
